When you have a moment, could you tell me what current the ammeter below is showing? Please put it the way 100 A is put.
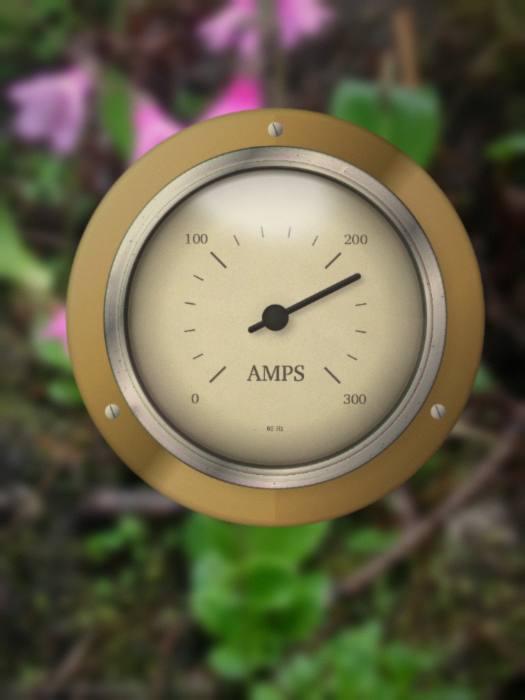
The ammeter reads 220 A
